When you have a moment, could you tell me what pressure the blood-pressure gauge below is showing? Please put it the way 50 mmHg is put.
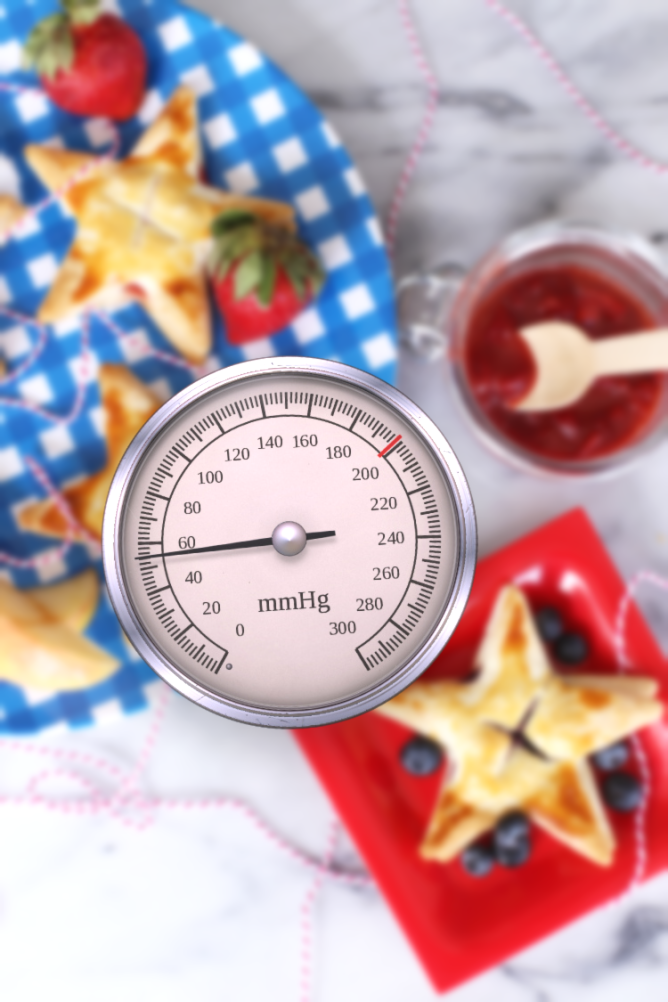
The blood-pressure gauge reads 54 mmHg
